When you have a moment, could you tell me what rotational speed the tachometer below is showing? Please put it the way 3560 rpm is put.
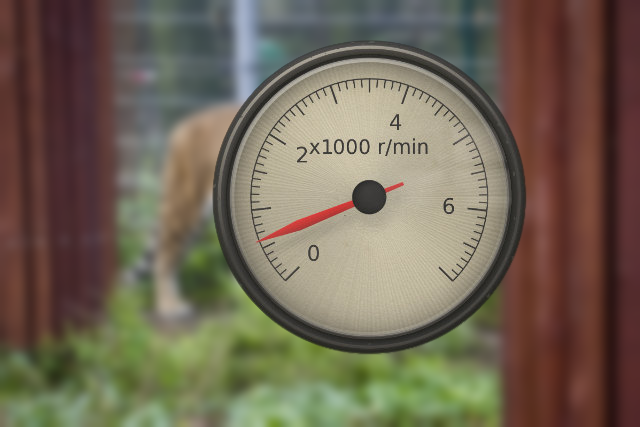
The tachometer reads 600 rpm
